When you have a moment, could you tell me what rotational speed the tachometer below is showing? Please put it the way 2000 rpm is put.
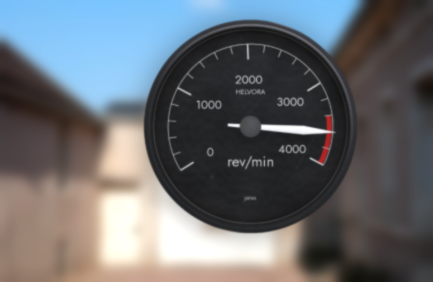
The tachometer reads 3600 rpm
